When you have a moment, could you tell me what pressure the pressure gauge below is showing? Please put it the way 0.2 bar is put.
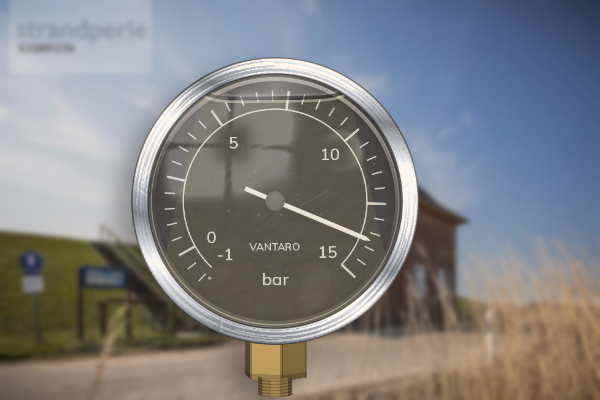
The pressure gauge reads 13.75 bar
